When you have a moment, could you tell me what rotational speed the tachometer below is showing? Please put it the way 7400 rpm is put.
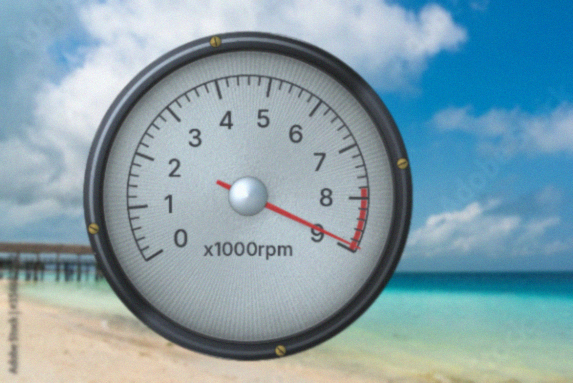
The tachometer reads 8900 rpm
